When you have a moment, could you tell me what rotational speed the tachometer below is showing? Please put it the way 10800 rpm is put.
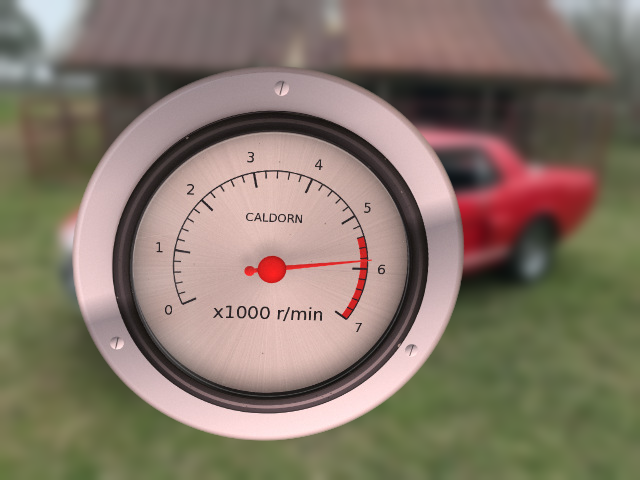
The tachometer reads 5800 rpm
